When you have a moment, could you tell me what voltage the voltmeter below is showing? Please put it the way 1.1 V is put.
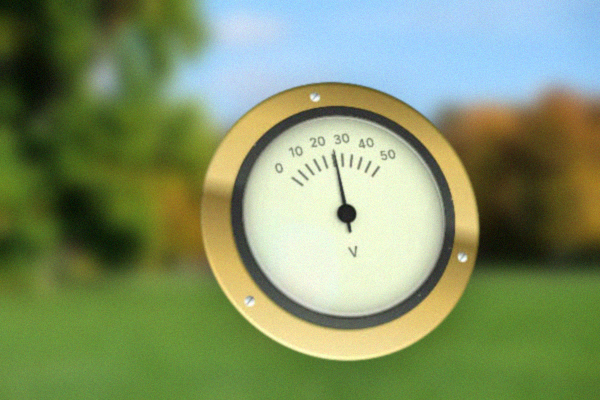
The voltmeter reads 25 V
